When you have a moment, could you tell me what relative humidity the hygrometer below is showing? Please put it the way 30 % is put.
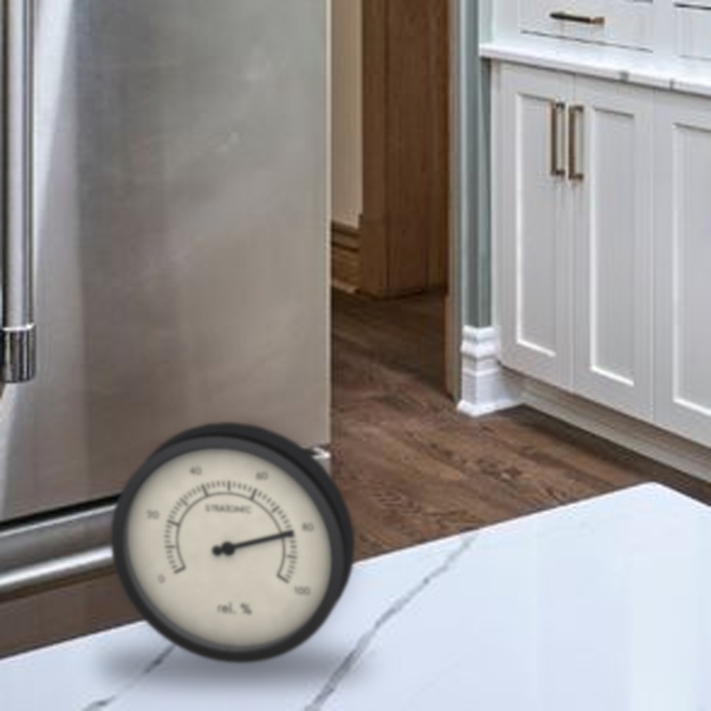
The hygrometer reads 80 %
